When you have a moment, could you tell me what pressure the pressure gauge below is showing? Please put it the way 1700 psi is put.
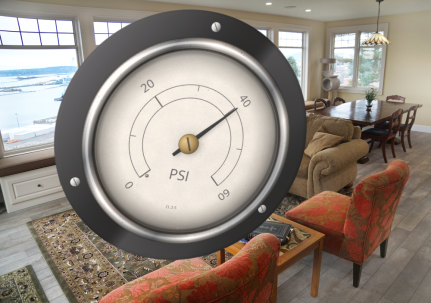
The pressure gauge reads 40 psi
